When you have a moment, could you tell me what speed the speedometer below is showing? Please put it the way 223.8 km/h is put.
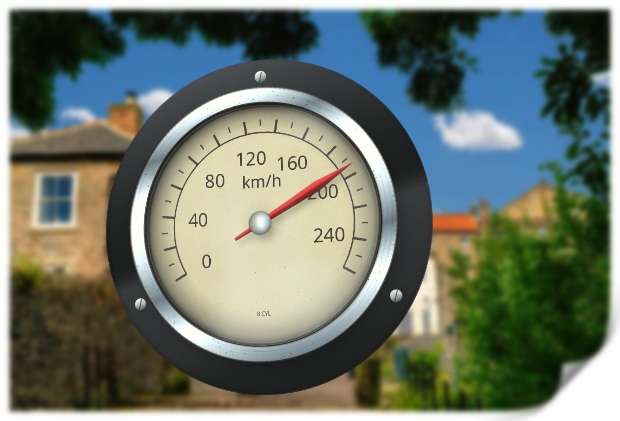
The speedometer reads 195 km/h
